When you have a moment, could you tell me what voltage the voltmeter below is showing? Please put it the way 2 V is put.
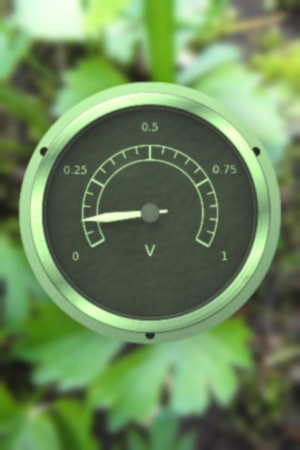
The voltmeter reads 0.1 V
